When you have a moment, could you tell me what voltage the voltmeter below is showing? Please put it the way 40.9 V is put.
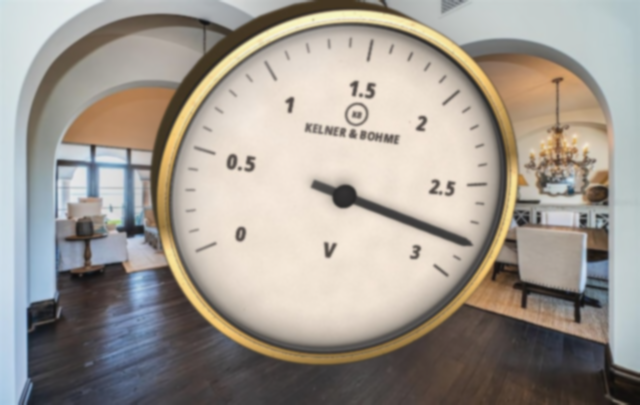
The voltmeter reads 2.8 V
